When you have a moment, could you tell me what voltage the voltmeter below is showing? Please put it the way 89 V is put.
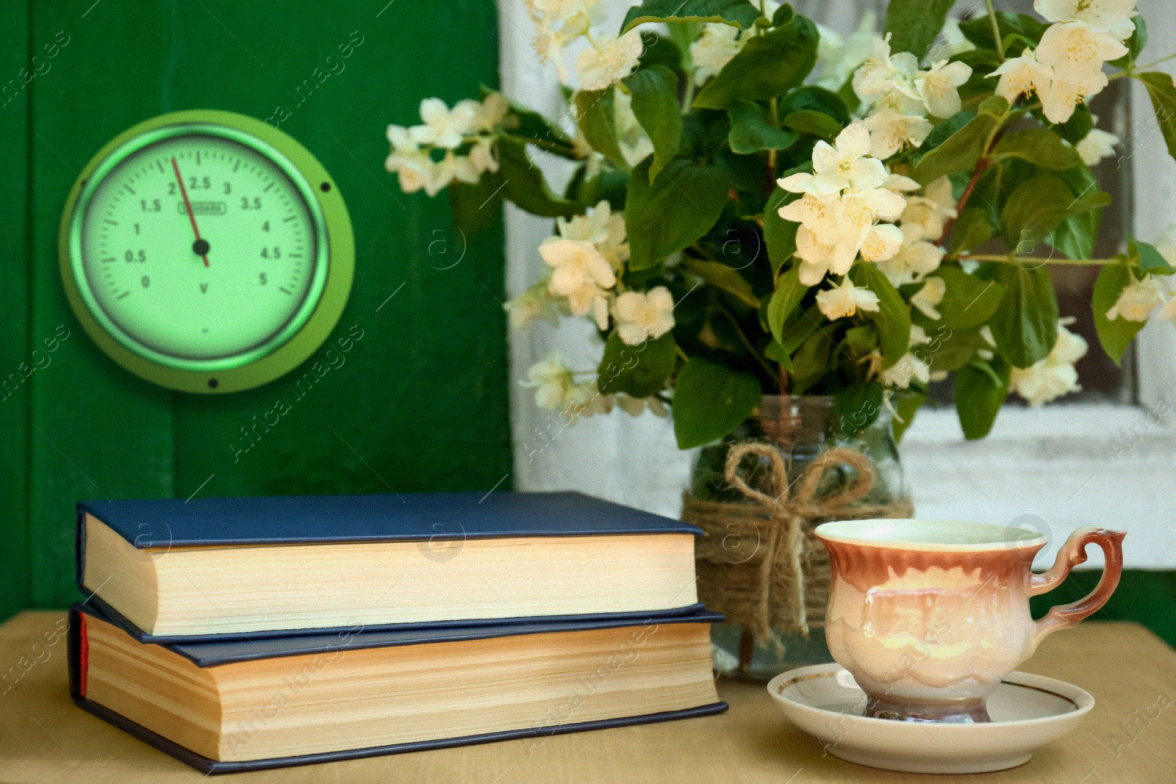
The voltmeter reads 2.2 V
